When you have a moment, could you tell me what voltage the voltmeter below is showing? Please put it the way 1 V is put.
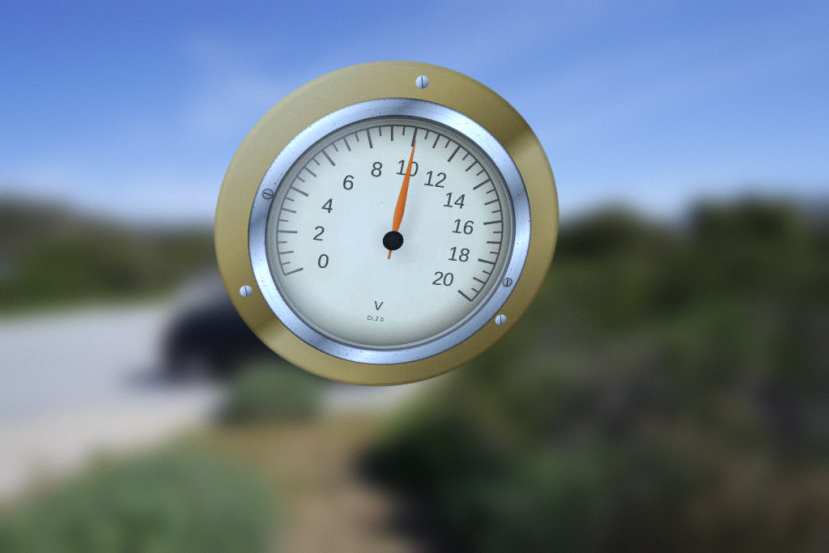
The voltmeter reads 10 V
